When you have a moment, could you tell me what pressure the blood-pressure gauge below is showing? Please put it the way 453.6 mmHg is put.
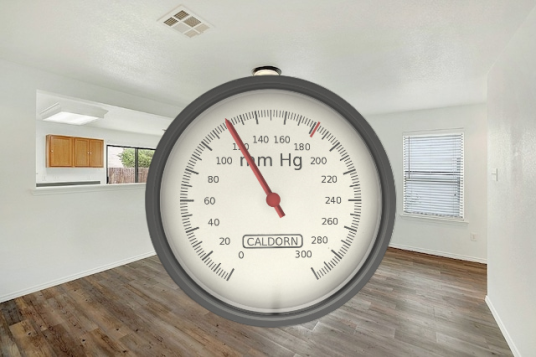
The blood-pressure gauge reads 120 mmHg
